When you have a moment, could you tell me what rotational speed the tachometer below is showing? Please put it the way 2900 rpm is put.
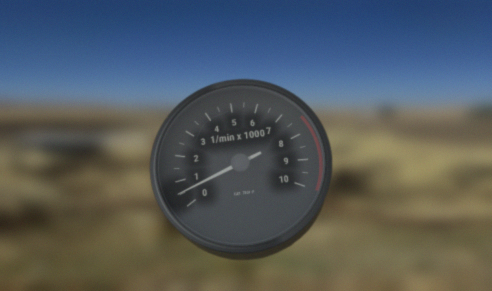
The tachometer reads 500 rpm
